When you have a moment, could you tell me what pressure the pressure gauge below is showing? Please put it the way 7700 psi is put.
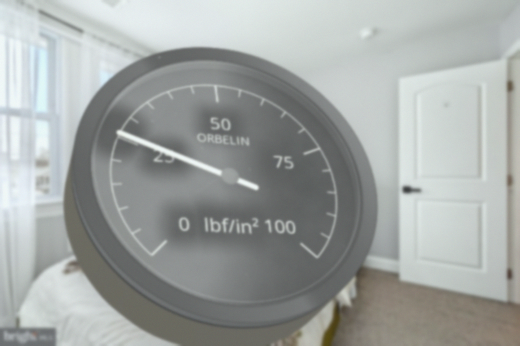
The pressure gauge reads 25 psi
